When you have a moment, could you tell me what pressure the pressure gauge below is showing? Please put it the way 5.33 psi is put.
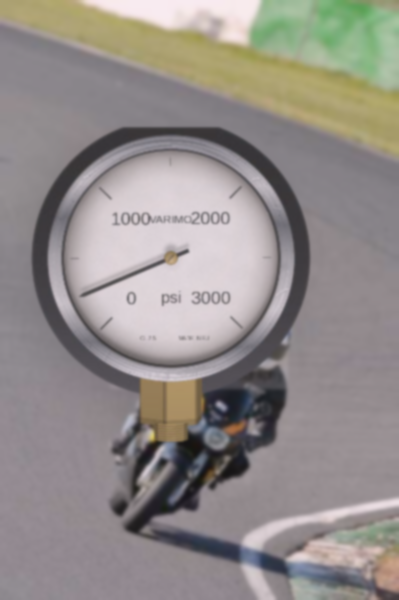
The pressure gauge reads 250 psi
